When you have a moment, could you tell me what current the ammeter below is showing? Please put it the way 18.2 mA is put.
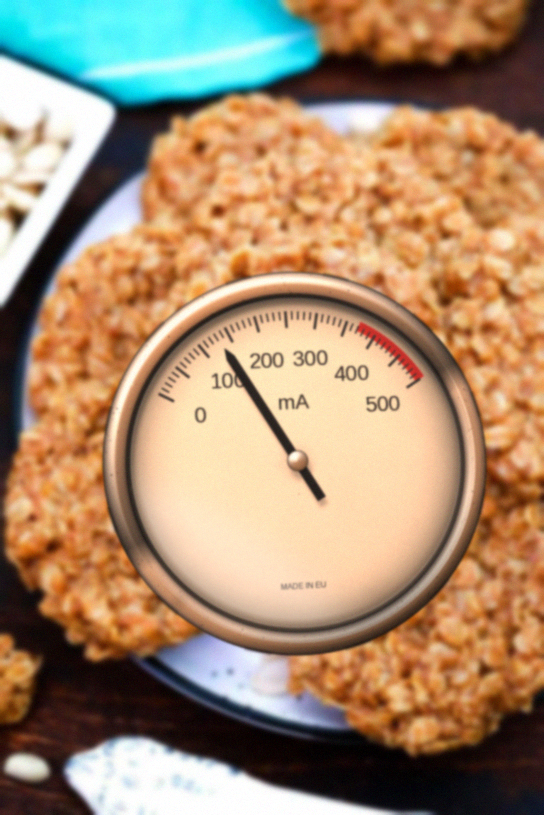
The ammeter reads 130 mA
